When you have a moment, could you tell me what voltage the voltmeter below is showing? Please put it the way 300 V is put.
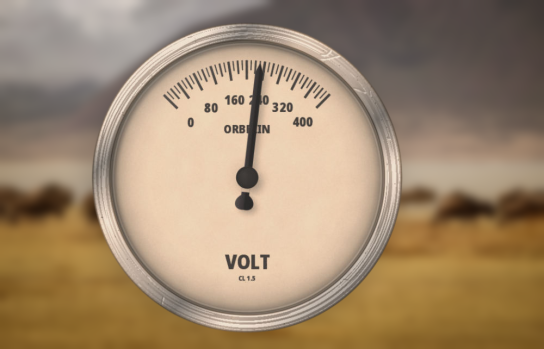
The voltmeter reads 230 V
